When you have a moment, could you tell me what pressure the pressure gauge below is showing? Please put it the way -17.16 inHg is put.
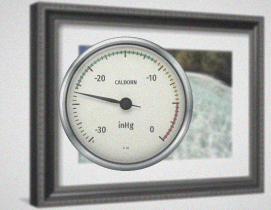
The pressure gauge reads -23.5 inHg
